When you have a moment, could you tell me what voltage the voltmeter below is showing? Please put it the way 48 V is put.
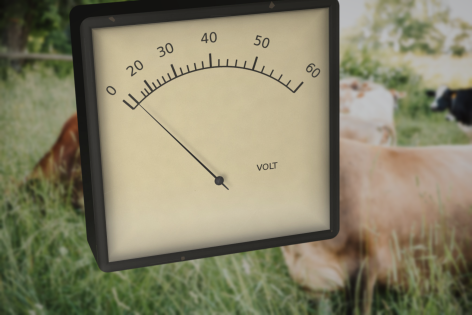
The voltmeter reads 10 V
